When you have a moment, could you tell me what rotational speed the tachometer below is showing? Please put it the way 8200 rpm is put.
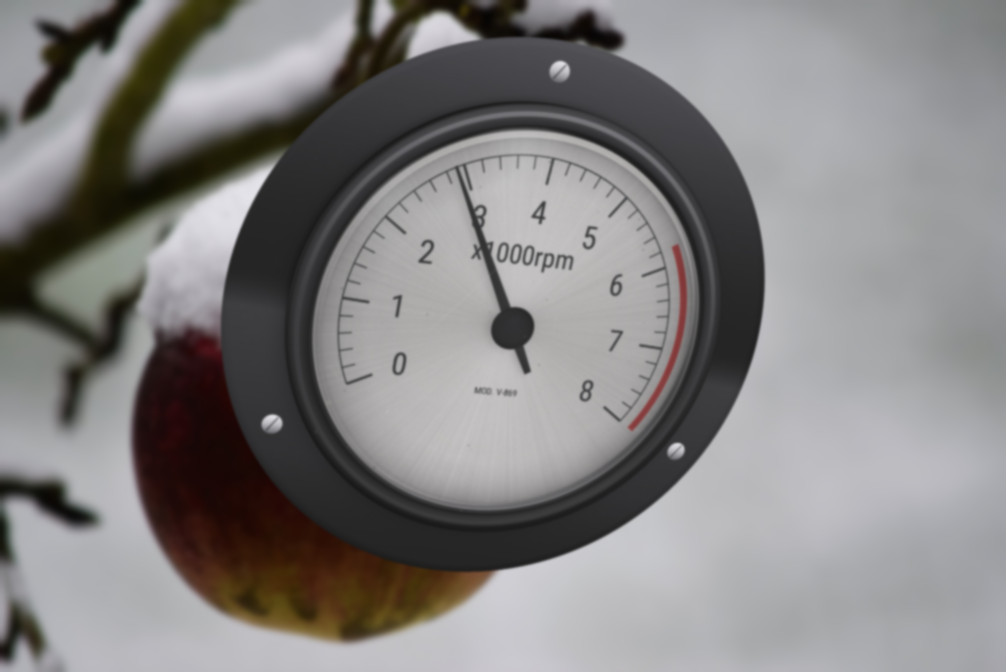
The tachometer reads 2900 rpm
